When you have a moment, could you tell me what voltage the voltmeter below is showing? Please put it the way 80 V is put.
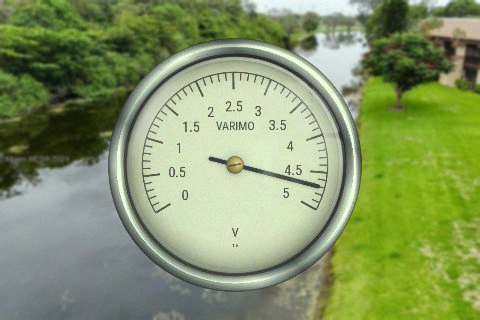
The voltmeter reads 4.7 V
